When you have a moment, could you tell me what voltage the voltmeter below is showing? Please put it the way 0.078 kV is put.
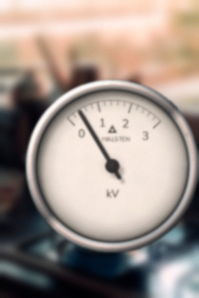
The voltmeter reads 0.4 kV
